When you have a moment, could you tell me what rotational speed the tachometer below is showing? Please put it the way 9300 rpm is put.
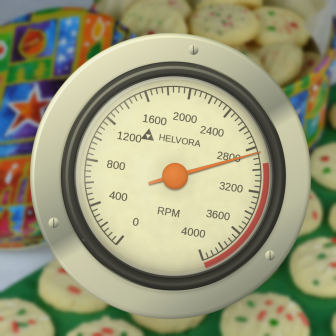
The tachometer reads 2850 rpm
